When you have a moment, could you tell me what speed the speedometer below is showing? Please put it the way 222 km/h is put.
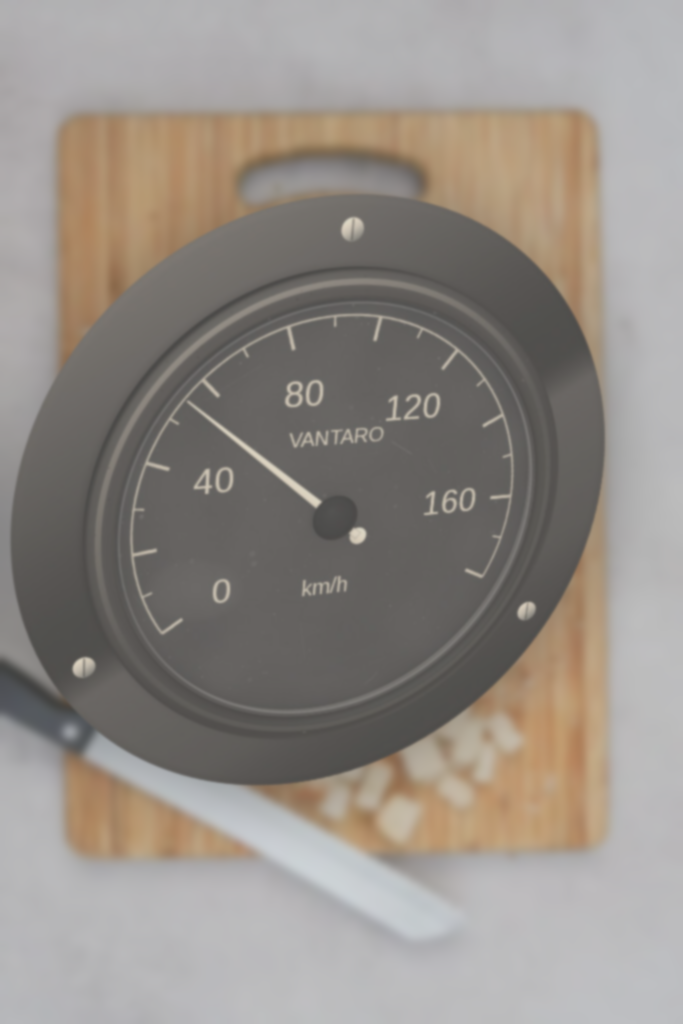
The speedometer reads 55 km/h
